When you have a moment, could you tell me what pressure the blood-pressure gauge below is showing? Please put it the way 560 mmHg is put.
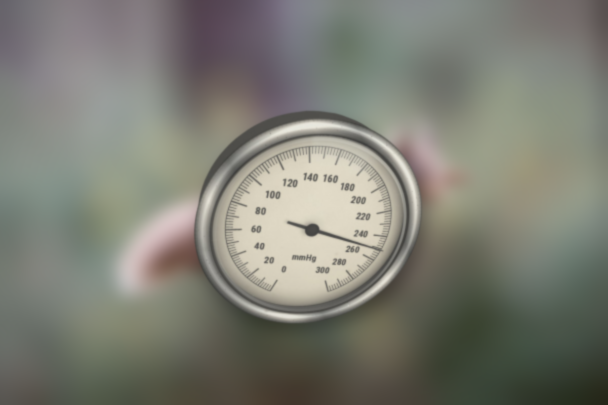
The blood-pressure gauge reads 250 mmHg
